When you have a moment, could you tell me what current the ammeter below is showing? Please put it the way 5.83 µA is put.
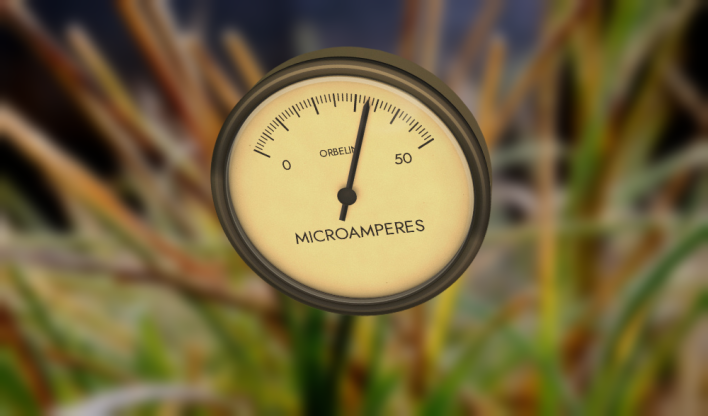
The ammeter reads 33 µA
